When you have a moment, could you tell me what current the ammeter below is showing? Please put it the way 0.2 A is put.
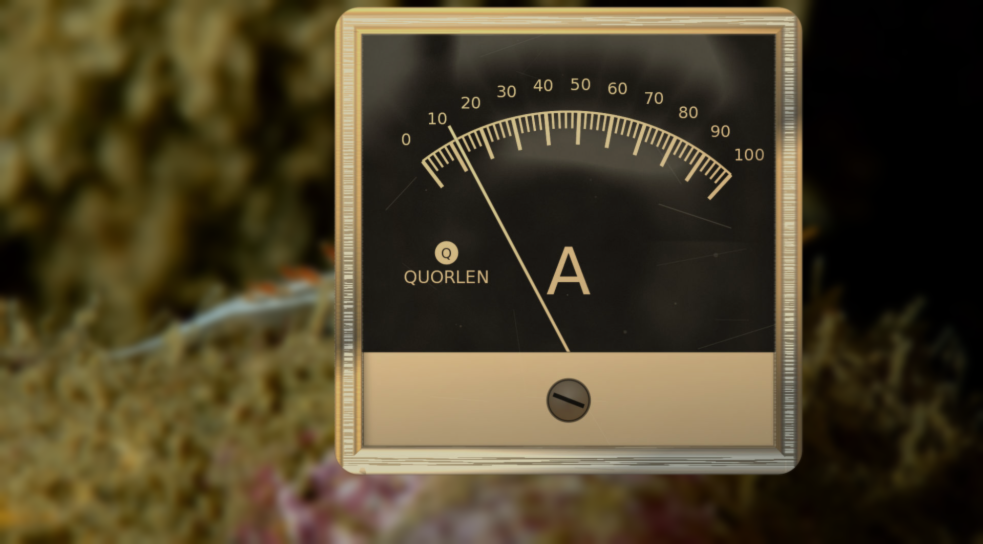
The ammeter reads 12 A
